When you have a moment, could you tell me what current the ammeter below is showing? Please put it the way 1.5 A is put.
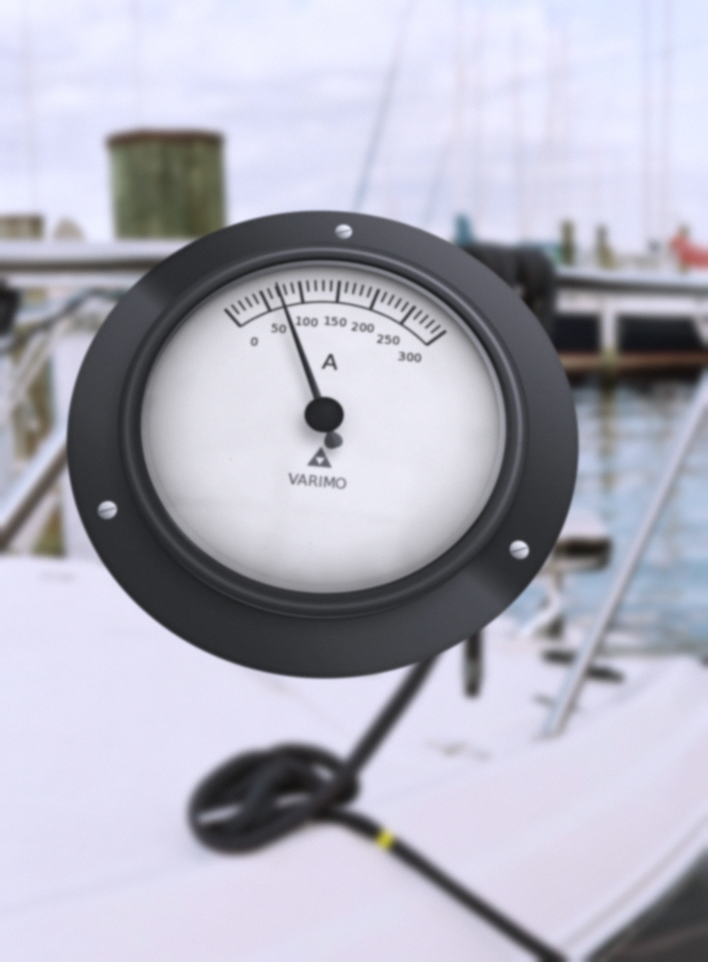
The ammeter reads 70 A
